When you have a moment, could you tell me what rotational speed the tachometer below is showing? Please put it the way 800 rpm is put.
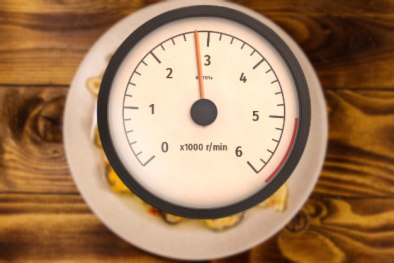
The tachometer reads 2800 rpm
